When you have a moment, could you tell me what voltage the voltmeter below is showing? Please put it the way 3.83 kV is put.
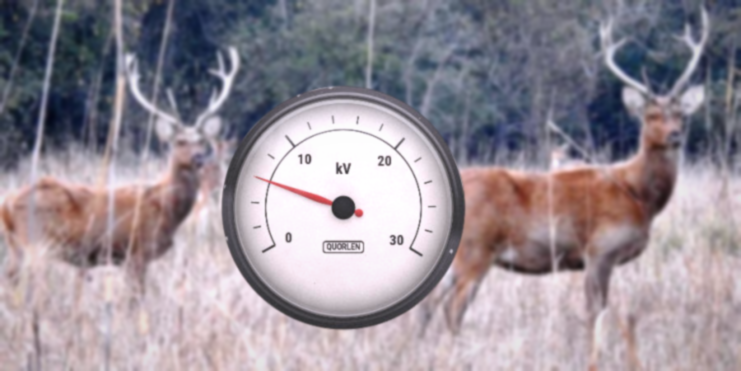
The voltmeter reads 6 kV
